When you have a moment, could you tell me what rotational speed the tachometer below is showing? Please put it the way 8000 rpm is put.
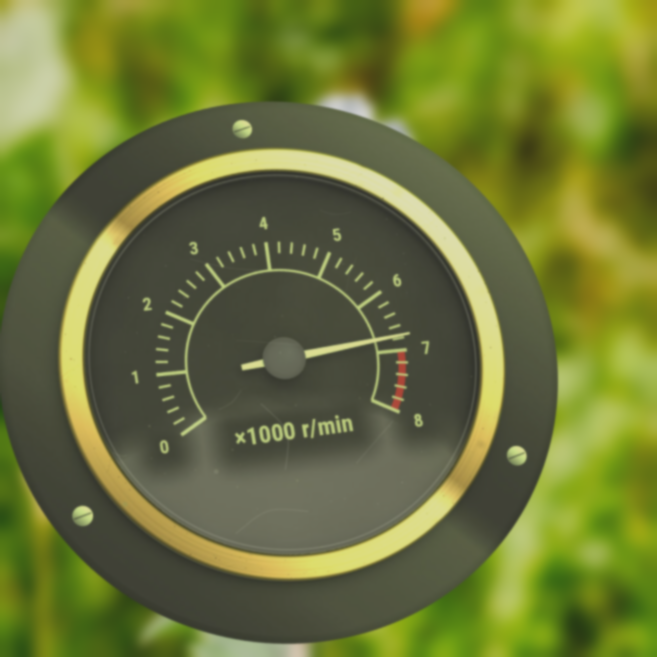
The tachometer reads 6800 rpm
